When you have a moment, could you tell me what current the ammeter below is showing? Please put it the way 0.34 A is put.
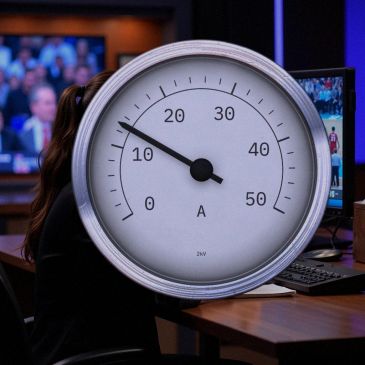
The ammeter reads 13 A
